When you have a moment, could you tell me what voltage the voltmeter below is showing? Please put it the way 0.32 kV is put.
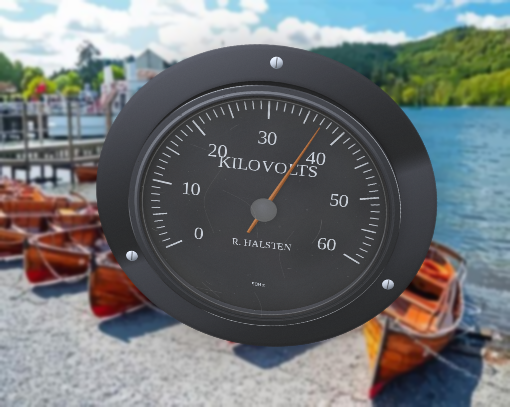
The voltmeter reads 37 kV
